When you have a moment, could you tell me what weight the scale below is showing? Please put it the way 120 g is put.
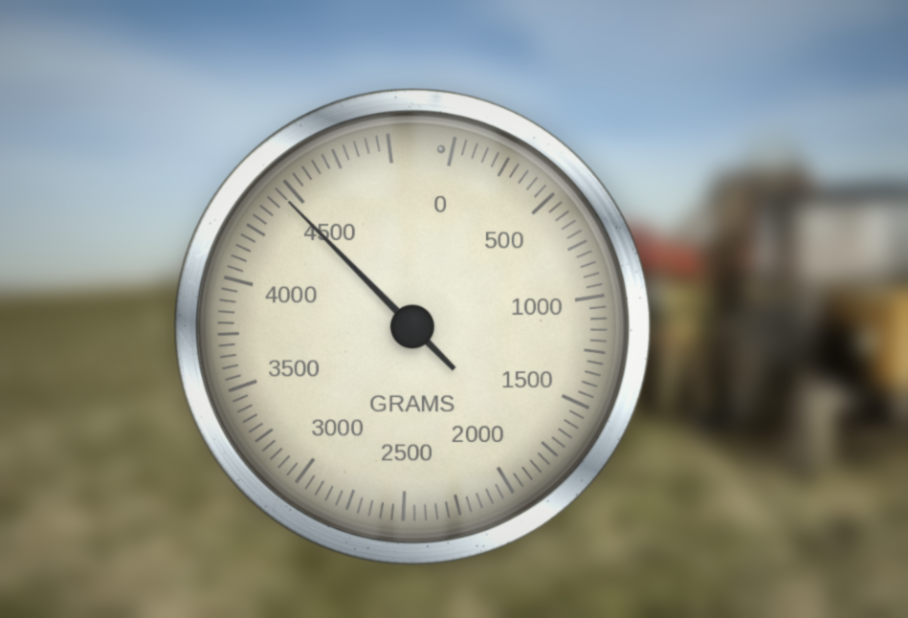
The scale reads 4450 g
